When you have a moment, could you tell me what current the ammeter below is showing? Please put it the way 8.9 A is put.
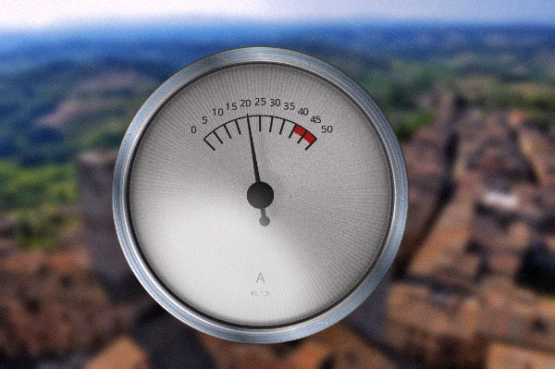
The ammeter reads 20 A
